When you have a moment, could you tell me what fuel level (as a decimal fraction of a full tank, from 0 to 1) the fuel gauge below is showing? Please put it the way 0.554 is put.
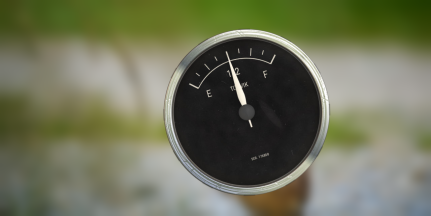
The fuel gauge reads 0.5
